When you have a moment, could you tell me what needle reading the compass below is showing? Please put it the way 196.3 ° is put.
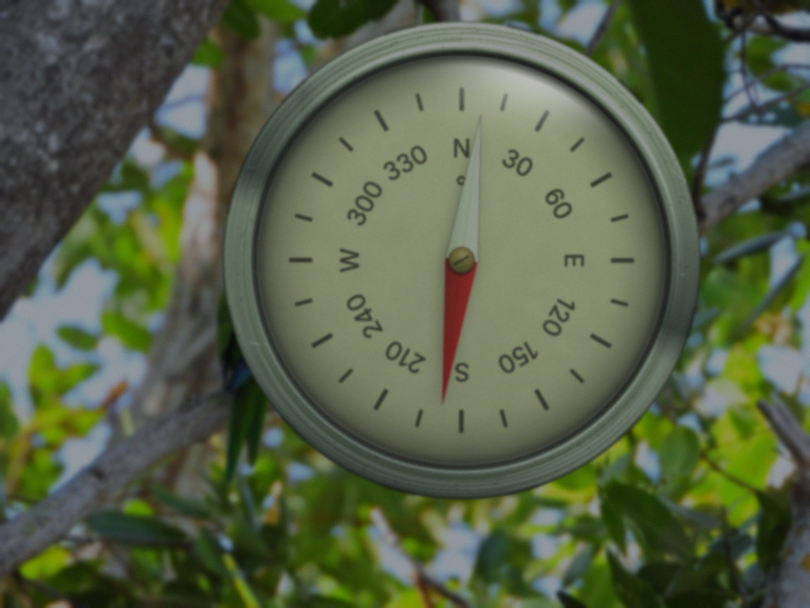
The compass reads 187.5 °
